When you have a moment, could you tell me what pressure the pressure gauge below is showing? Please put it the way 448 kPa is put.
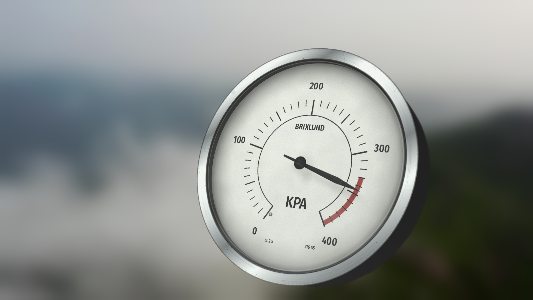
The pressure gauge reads 345 kPa
